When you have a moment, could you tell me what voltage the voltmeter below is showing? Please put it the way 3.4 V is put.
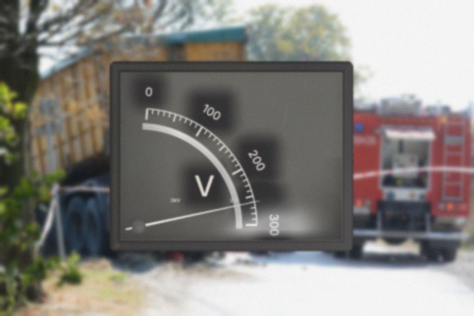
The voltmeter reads 260 V
